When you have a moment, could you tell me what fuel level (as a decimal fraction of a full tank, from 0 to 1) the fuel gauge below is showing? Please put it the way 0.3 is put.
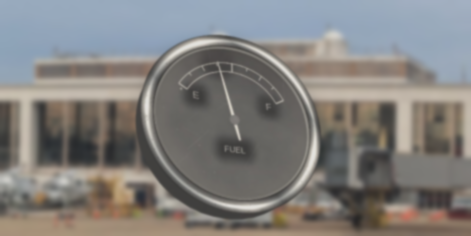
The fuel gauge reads 0.375
